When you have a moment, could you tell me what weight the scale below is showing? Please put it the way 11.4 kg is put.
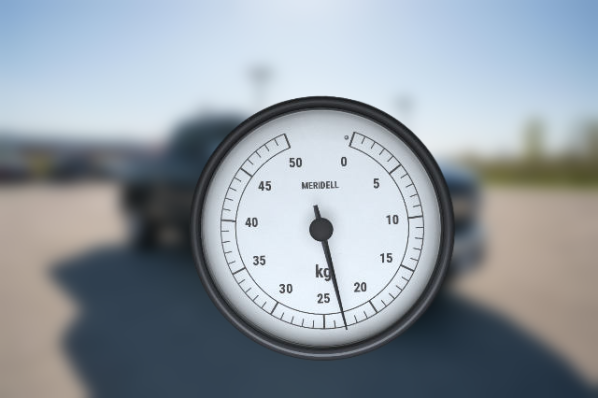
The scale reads 23 kg
